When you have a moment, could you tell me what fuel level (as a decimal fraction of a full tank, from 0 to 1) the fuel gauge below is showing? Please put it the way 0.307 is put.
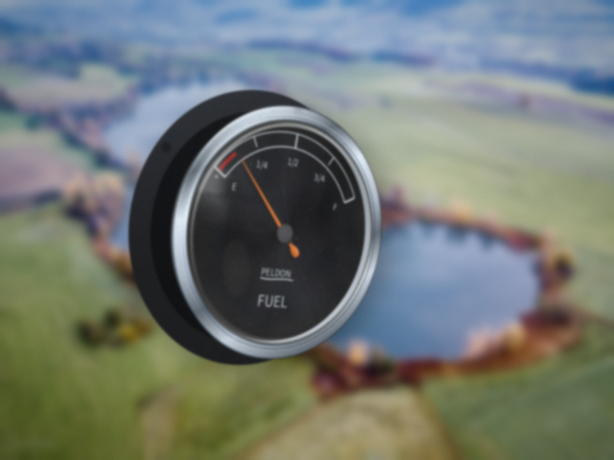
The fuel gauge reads 0.125
